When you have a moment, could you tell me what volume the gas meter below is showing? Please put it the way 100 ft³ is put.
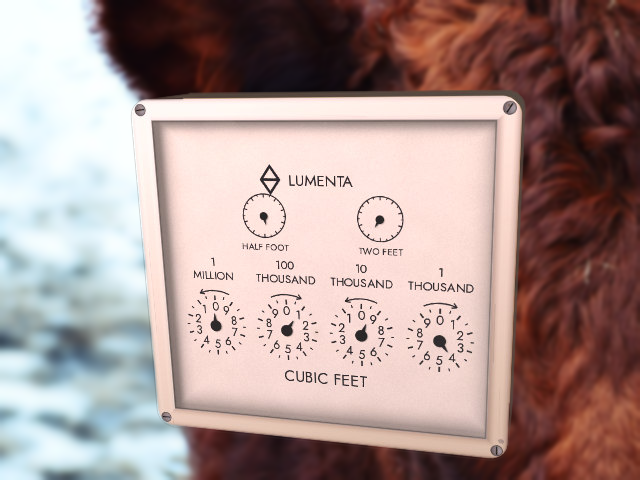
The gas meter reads 9400 ft³
